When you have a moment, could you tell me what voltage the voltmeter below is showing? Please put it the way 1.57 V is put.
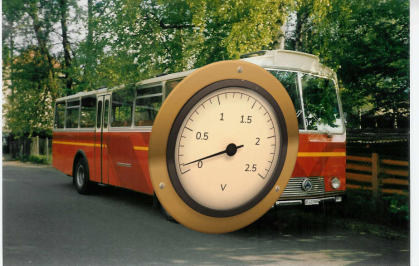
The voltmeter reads 0.1 V
